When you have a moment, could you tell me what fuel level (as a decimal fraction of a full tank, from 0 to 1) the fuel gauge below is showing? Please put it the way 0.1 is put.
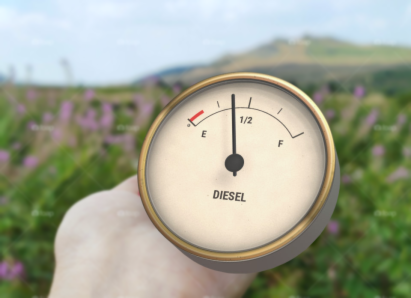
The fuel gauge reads 0.375
